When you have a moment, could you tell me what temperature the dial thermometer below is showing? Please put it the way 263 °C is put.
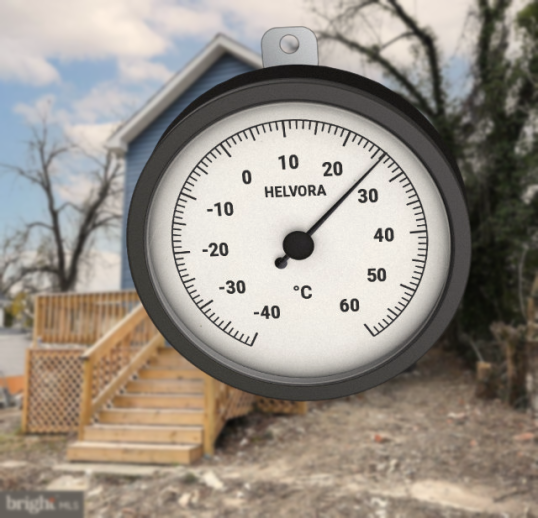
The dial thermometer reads 26 °C
